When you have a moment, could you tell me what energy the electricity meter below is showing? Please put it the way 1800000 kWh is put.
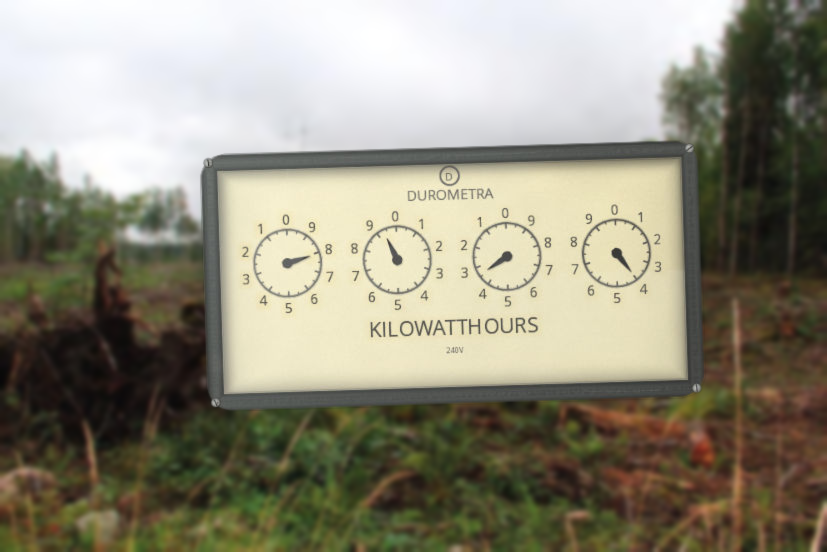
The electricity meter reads 7934 kWh
